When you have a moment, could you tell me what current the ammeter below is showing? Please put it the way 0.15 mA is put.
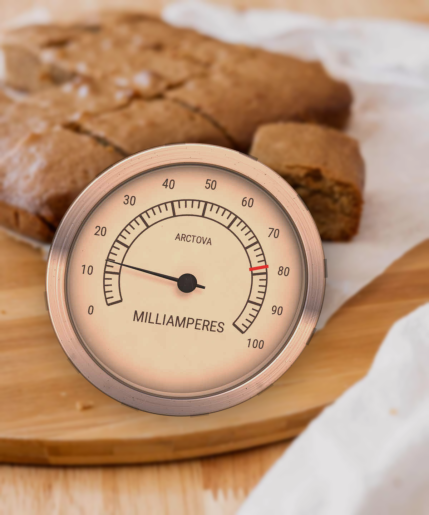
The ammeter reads 14 mA
